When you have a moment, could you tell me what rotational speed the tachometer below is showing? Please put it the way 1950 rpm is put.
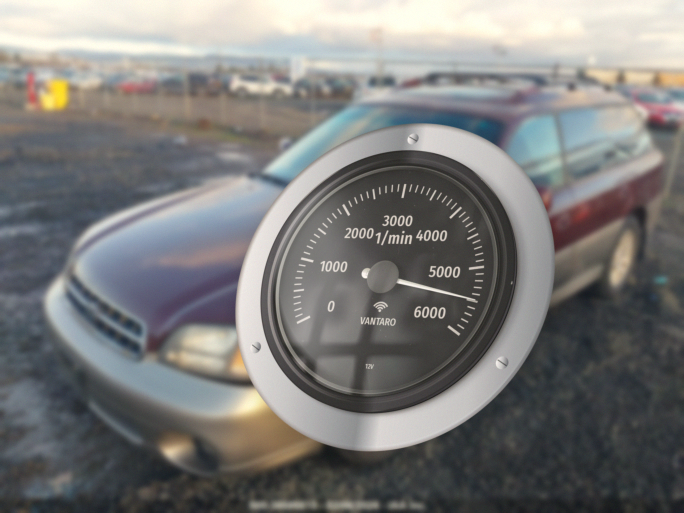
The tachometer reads 5500 rpm
